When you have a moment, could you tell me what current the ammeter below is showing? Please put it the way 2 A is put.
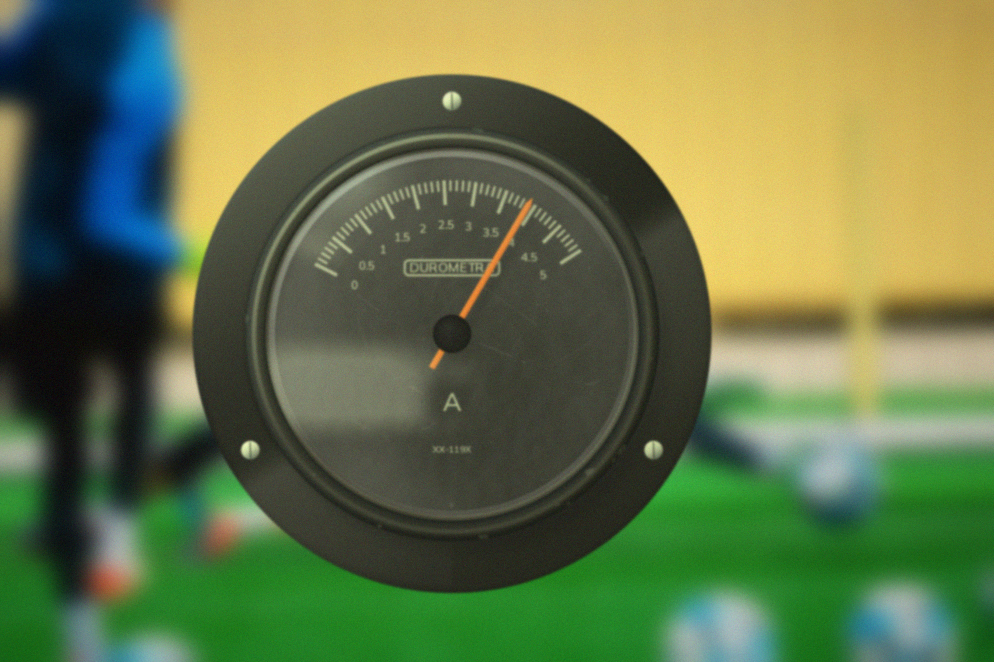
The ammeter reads 3.9 A
